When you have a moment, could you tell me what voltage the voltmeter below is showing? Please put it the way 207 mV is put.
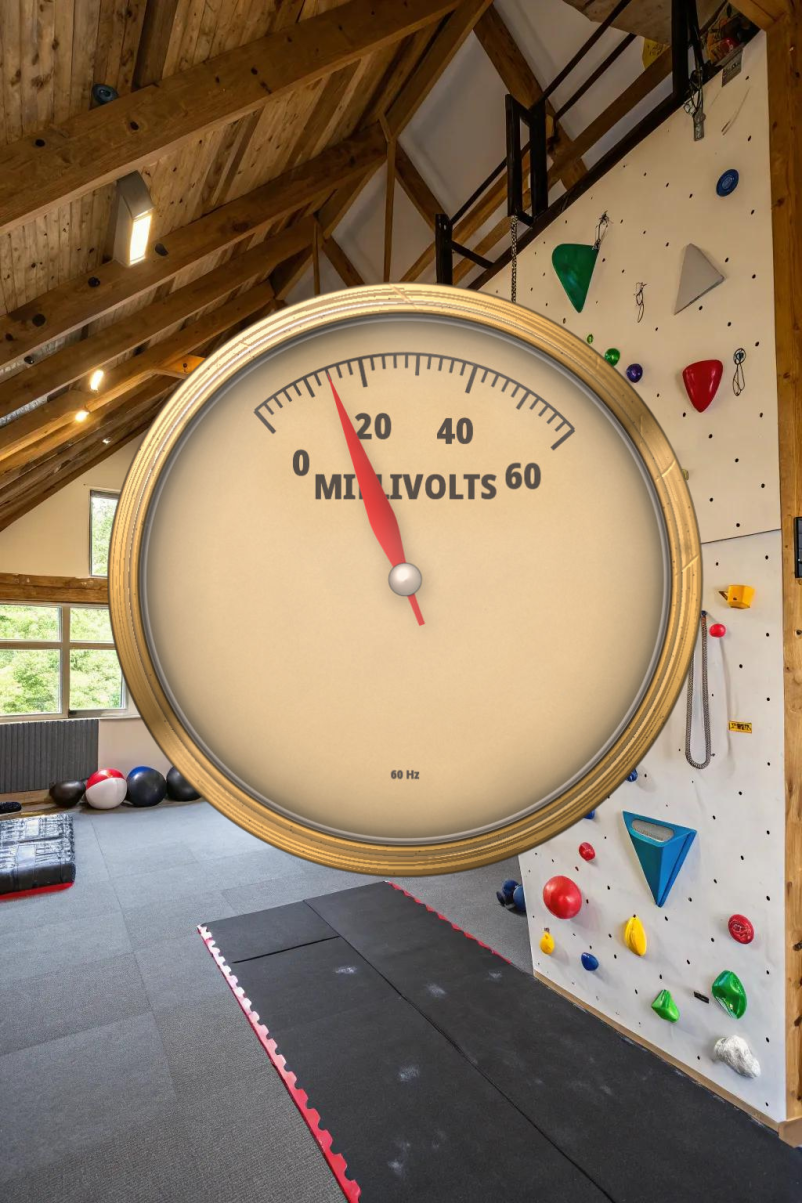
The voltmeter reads 14 mV
